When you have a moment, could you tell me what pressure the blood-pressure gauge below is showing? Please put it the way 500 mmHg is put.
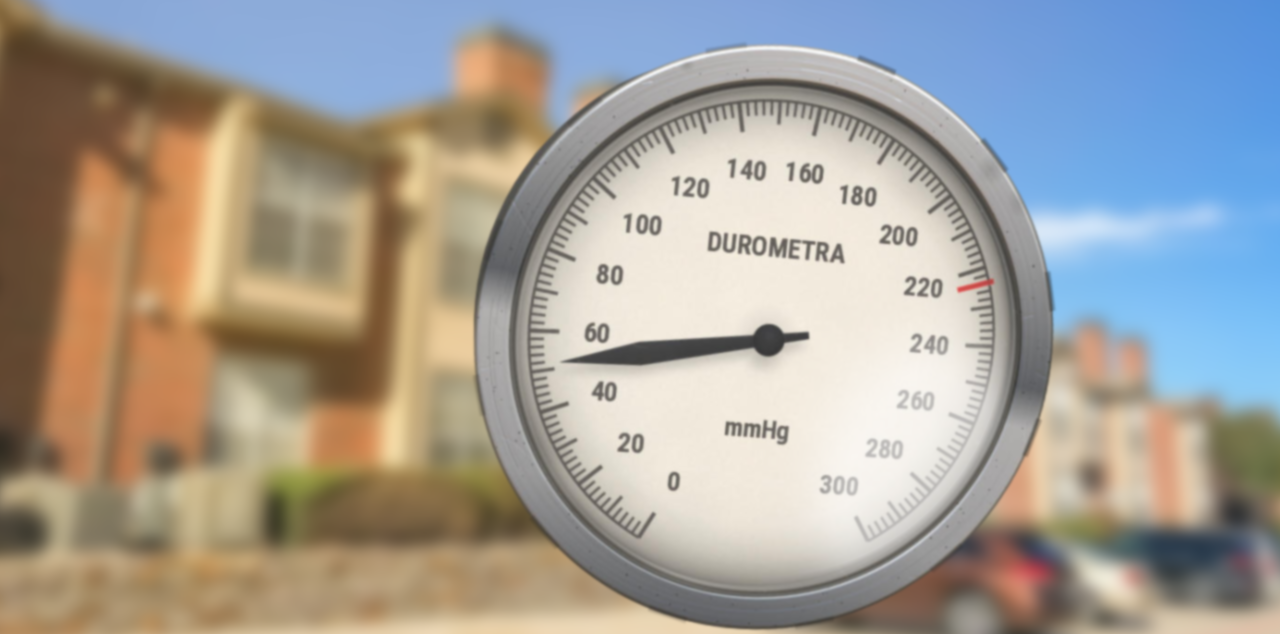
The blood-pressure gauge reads 52 mmHg
